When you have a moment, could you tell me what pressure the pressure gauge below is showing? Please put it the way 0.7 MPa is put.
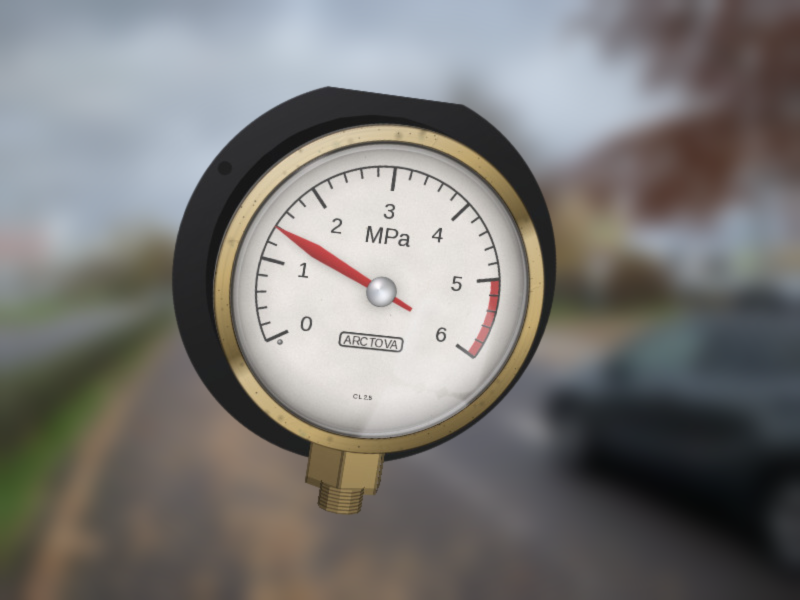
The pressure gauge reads 1.4 MPa
